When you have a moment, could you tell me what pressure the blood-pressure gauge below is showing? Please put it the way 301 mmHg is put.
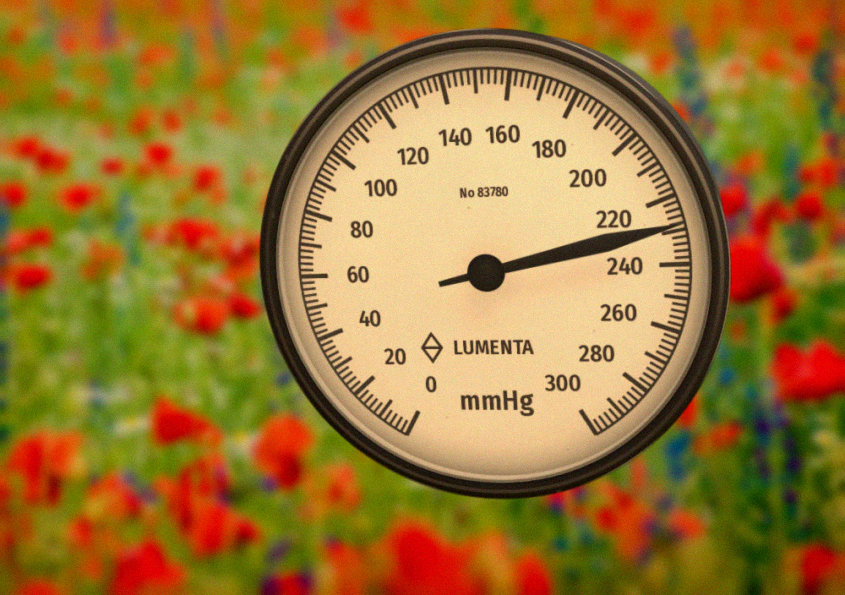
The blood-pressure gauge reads 228 mmHg
